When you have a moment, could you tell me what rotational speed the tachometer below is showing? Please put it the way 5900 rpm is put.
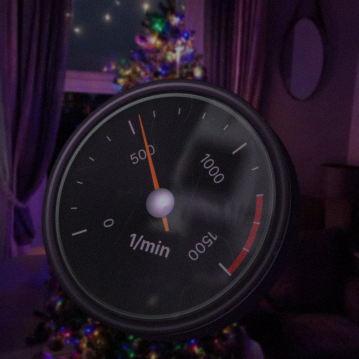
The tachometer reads 550 rpm
